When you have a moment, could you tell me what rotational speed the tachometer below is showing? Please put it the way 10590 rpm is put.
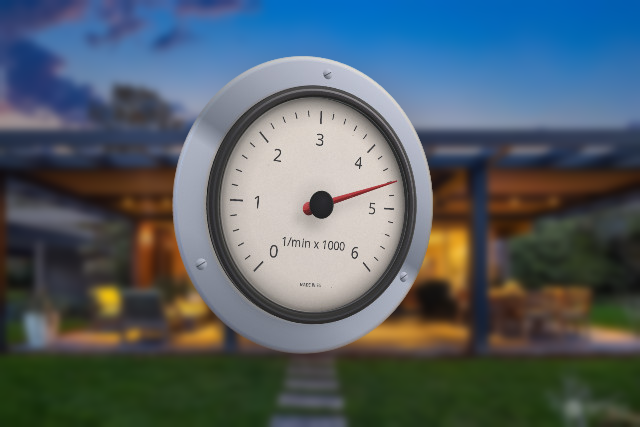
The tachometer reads 4600 rpm
